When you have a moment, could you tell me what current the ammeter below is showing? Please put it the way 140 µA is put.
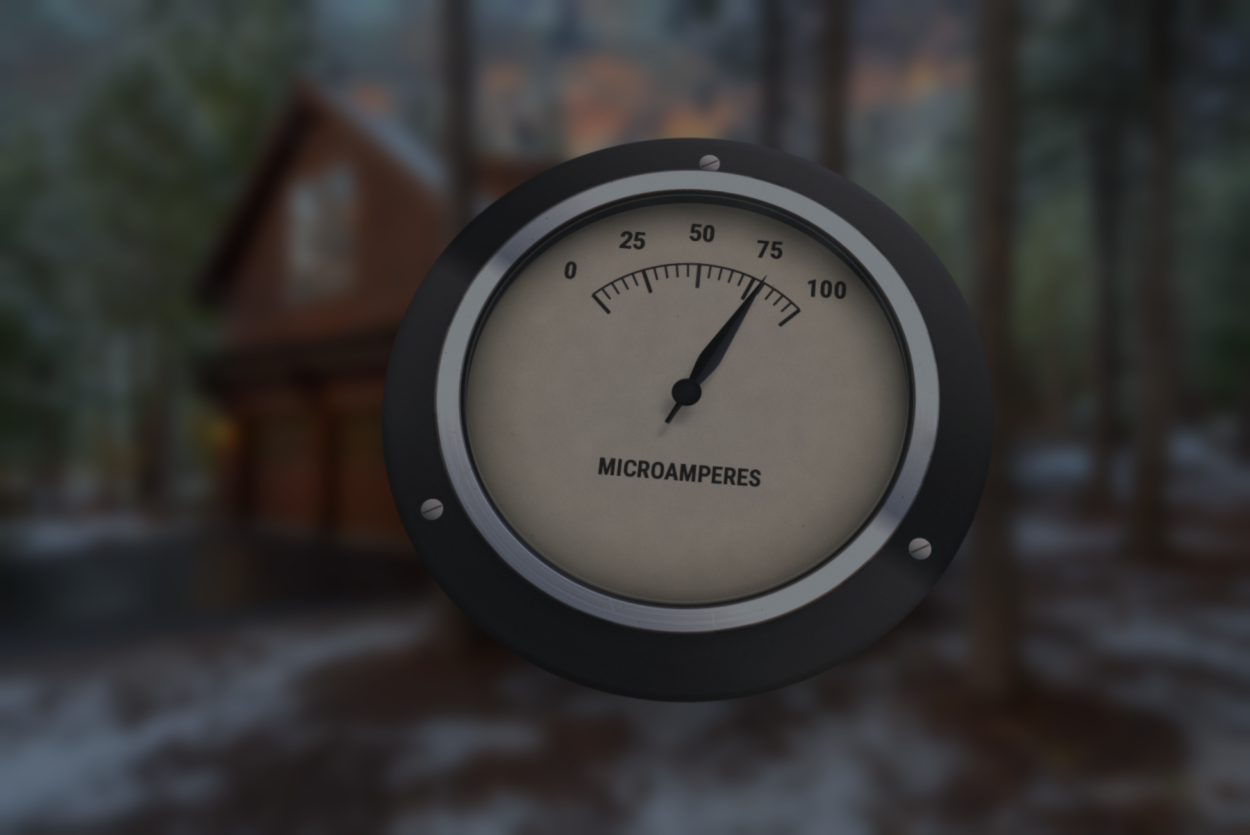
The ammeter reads 80 µA
